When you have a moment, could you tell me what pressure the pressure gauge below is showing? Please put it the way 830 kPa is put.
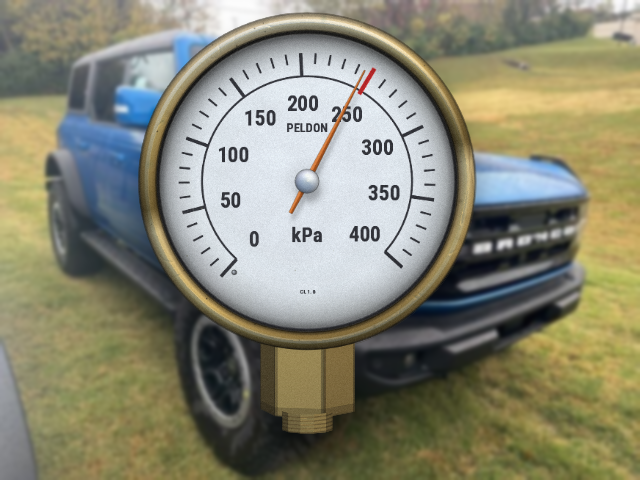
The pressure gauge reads 245 kPa
